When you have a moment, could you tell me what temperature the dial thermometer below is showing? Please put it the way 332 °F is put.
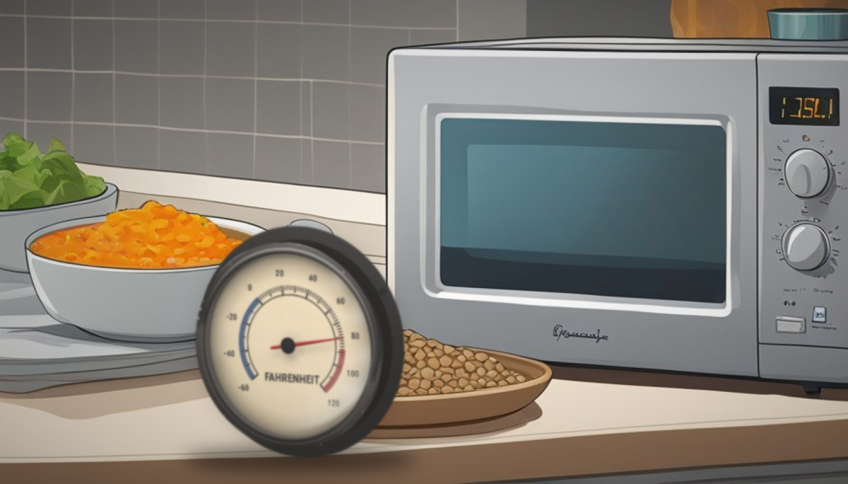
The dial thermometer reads 80 °F
